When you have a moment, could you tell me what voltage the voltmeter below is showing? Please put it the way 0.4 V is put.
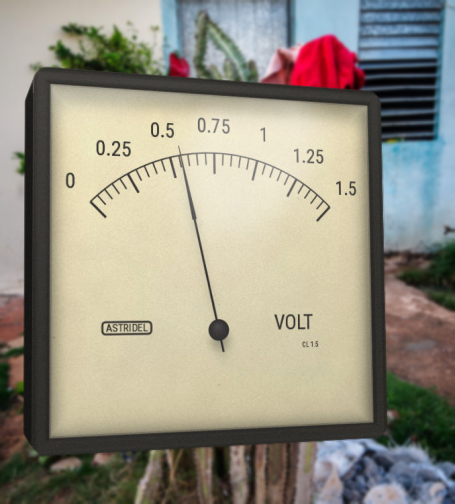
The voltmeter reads 0.55 V
